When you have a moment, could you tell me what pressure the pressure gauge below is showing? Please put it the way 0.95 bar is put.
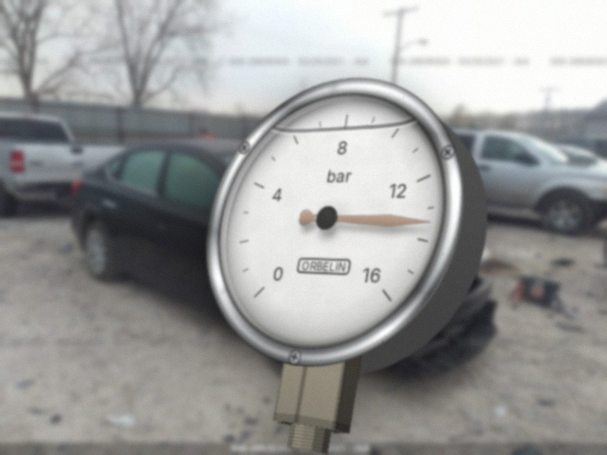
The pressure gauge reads 13.5 bar
